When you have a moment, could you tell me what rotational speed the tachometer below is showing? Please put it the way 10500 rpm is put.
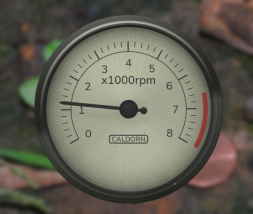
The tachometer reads 1200 rpm
